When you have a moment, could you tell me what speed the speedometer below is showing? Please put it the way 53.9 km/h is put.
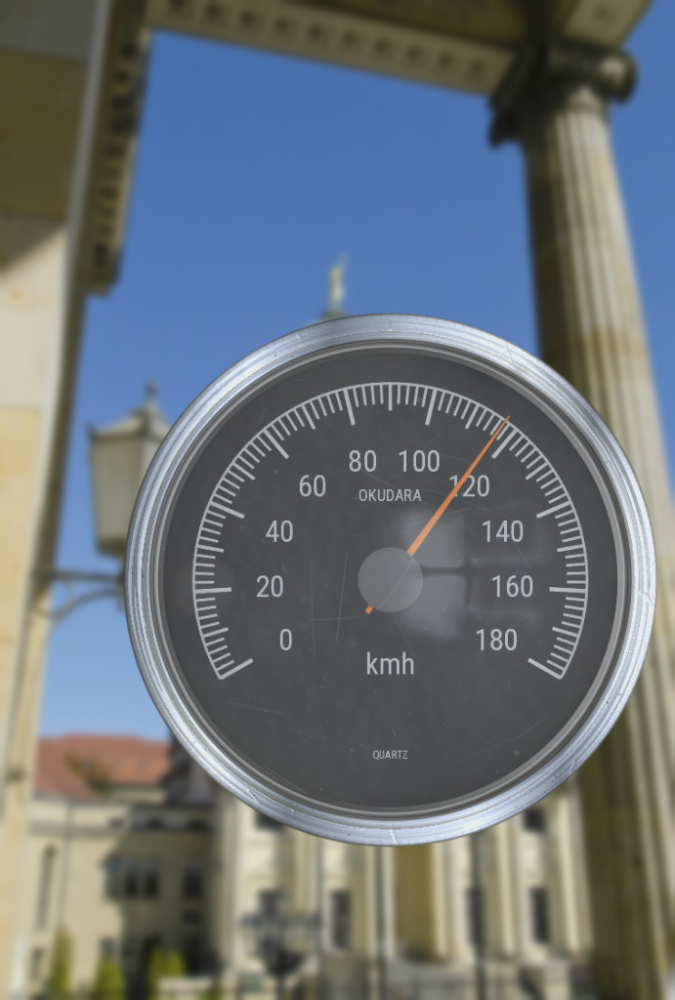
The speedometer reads 117 km/h
